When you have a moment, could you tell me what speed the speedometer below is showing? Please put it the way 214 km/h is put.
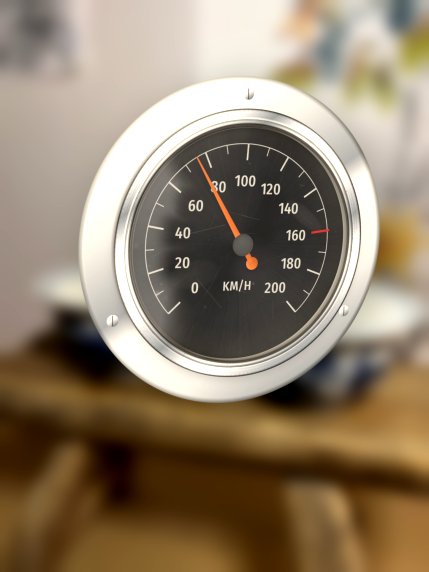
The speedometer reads 75 km/h
